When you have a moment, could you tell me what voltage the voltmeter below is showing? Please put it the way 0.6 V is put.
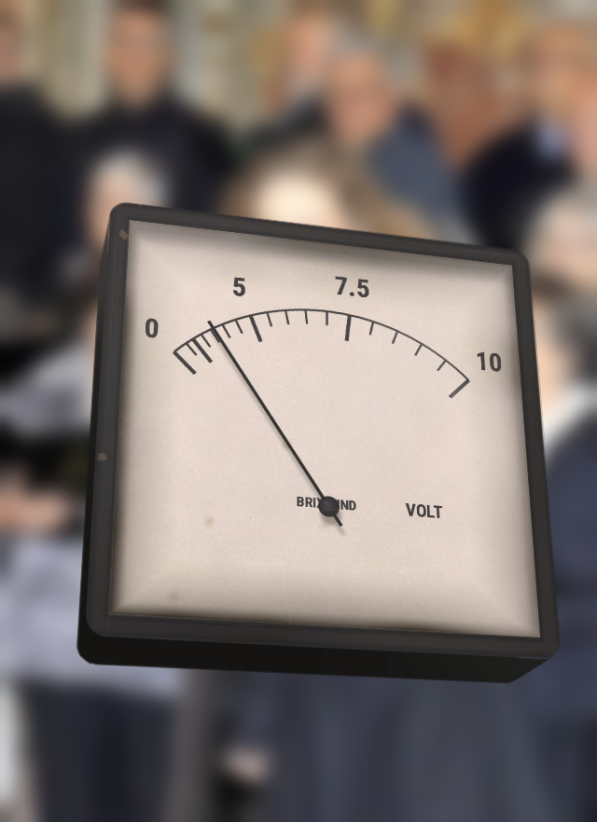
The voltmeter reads 3.5 V
